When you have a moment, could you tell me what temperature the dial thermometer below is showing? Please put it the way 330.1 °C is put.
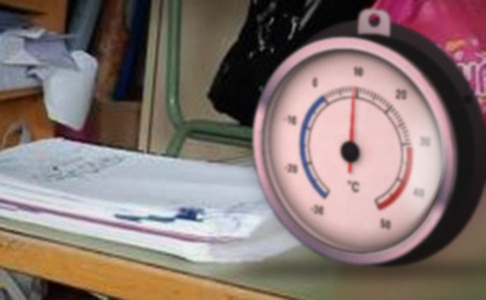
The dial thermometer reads 10 °C
